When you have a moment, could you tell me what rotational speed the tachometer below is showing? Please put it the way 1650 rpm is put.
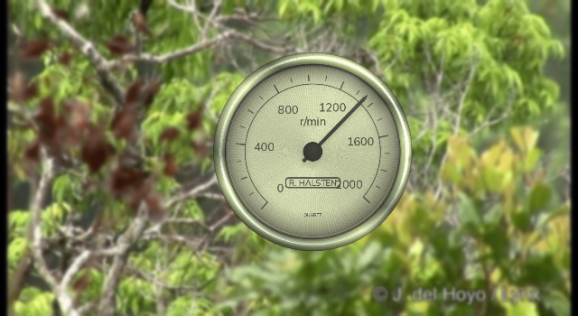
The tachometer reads 1350 rpm
